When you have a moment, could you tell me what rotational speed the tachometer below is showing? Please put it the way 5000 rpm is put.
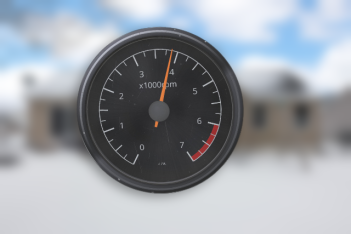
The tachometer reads 3875 rpm
